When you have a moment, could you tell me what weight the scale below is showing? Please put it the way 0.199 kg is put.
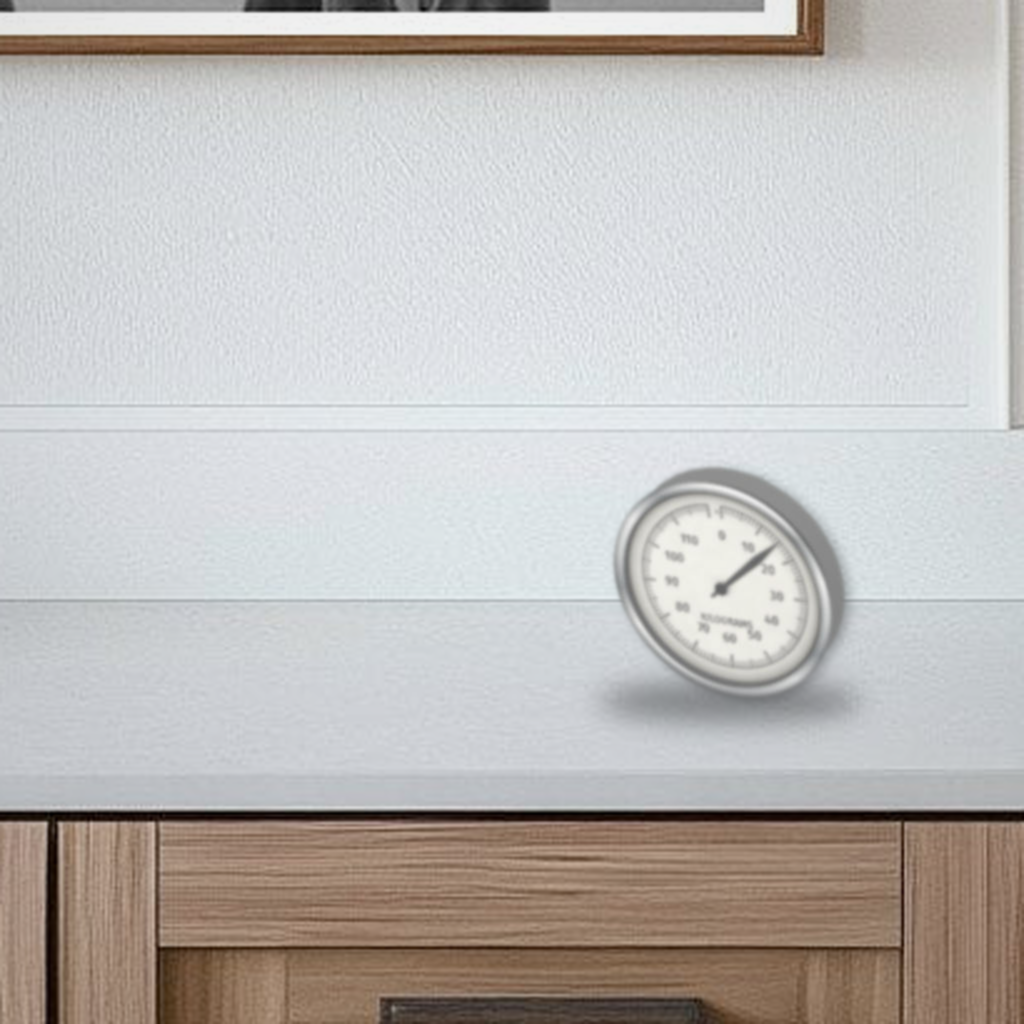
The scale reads 15 kg
